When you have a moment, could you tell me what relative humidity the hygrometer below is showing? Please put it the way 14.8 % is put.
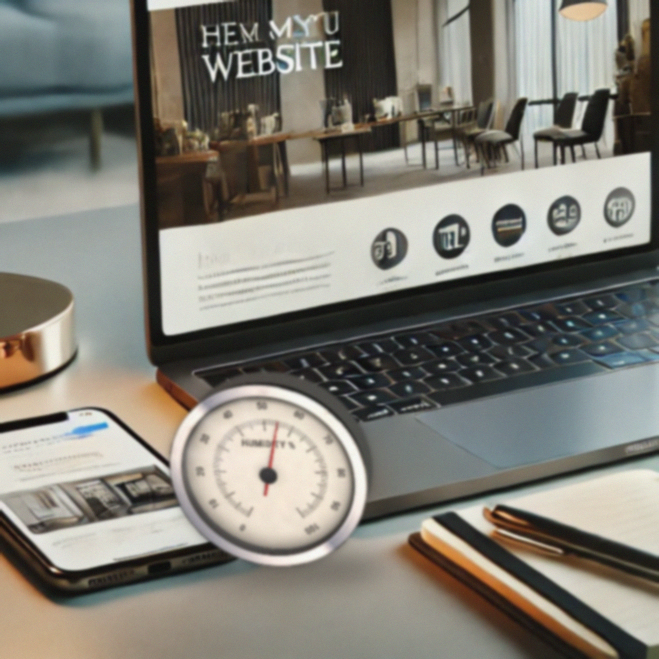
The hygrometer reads 55 %
